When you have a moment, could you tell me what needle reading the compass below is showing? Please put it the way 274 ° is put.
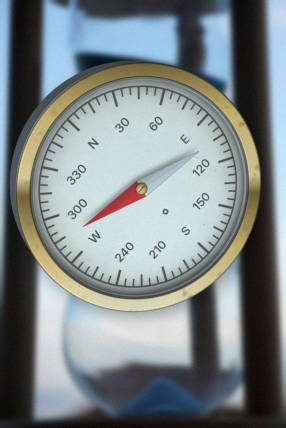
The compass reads 285 °
